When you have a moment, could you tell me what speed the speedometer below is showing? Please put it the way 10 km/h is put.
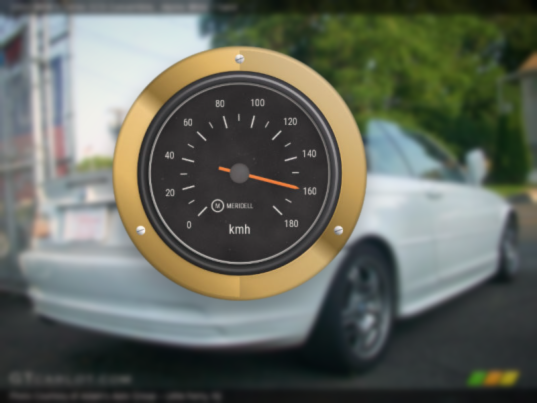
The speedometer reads 160 km/h
